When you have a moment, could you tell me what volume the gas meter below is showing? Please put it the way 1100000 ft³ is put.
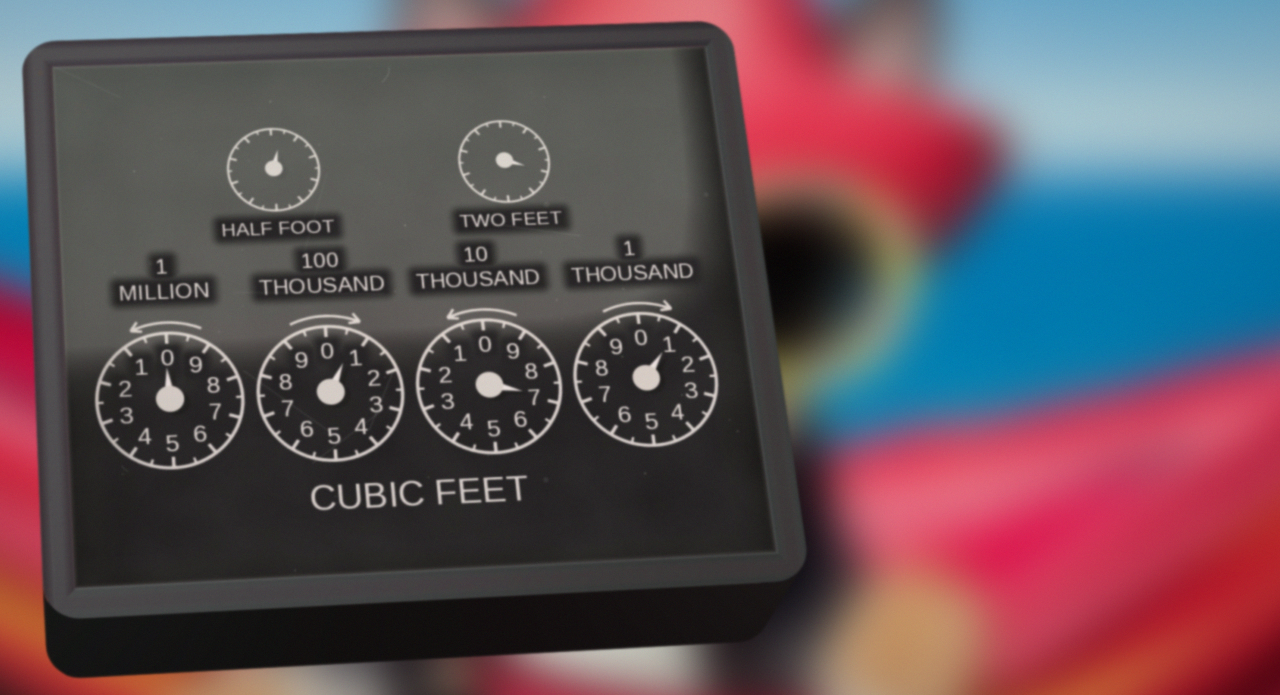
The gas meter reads 7100 ft³
